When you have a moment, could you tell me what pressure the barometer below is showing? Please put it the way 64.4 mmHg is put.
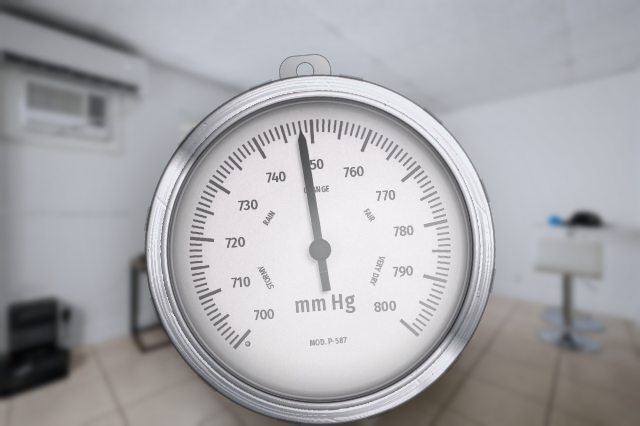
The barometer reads 748 mmHg
